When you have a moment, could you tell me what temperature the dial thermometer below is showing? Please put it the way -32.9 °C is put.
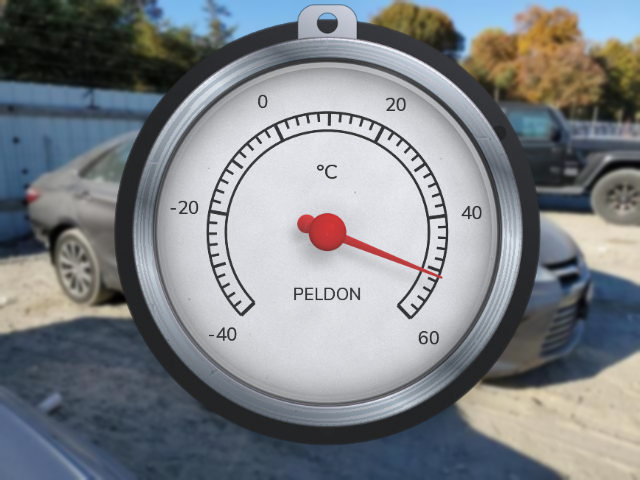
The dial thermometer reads 51 °C
